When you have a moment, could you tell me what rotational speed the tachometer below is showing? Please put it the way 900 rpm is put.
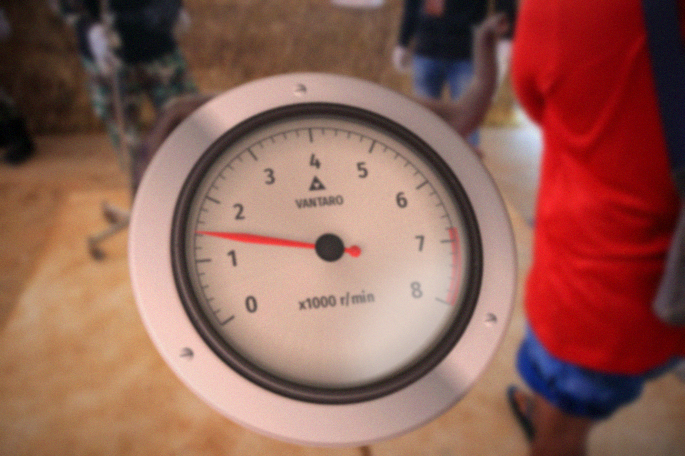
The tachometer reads 1400 rpm
